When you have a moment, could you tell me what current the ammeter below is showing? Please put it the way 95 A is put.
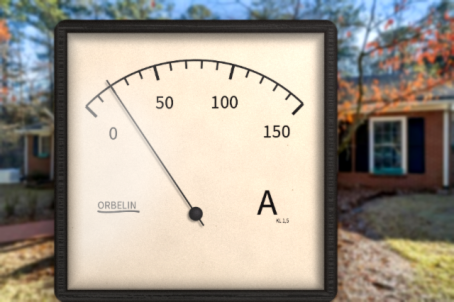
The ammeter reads 20 A
